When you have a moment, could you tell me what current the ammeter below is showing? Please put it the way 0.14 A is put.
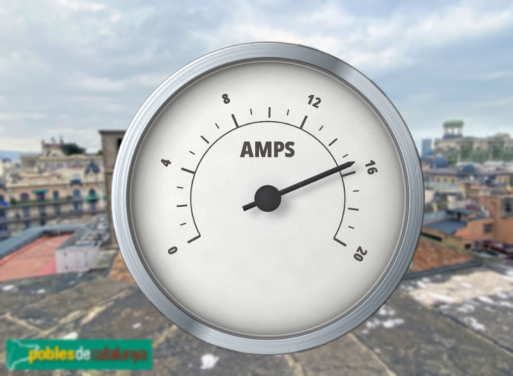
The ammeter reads 15.5 A
